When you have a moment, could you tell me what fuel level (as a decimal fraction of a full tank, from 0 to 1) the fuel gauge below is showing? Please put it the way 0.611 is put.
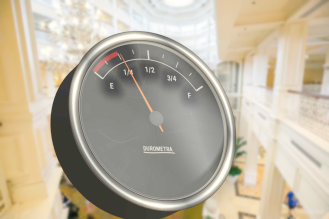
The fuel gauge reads 0.25
